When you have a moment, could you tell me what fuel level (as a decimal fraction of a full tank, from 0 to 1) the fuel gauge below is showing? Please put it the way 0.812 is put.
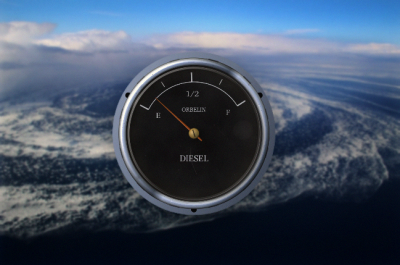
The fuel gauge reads 0.125
